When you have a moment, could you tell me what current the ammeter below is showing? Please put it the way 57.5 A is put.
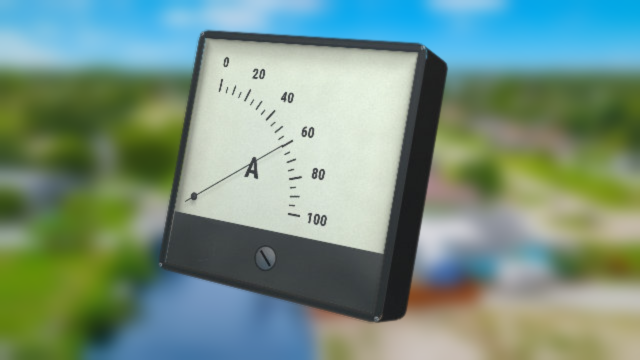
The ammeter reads 60 A
